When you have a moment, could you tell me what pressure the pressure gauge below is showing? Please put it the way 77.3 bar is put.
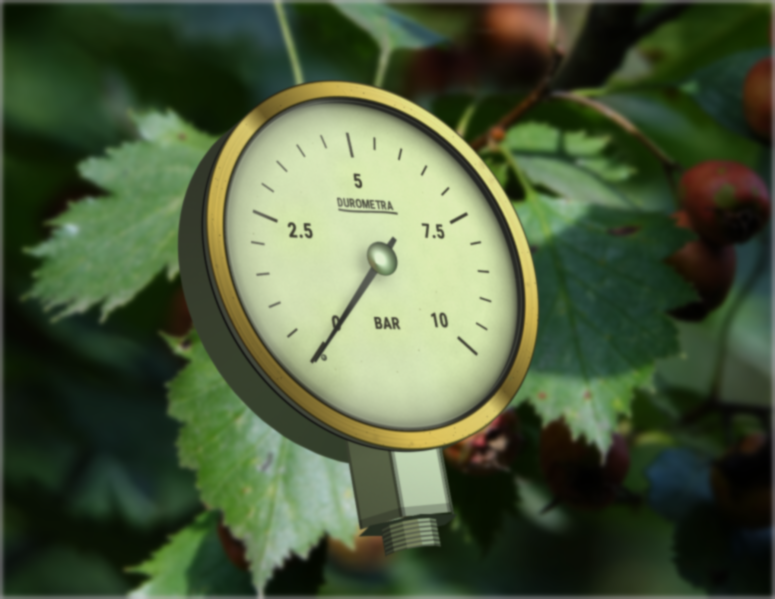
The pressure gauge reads 0 bar
